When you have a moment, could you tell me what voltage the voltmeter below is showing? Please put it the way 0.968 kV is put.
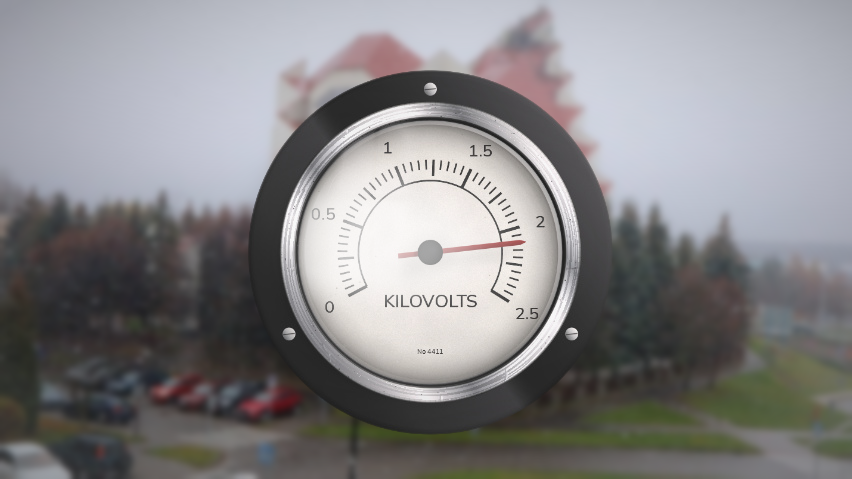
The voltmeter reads 2.1 kV
